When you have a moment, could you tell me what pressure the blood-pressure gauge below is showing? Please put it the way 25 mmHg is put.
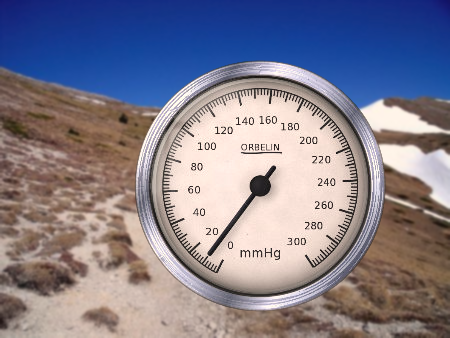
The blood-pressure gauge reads 10 mmHg
